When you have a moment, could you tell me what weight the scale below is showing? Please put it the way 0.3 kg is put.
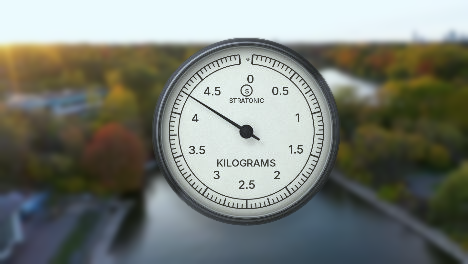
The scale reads 4.25 kg
